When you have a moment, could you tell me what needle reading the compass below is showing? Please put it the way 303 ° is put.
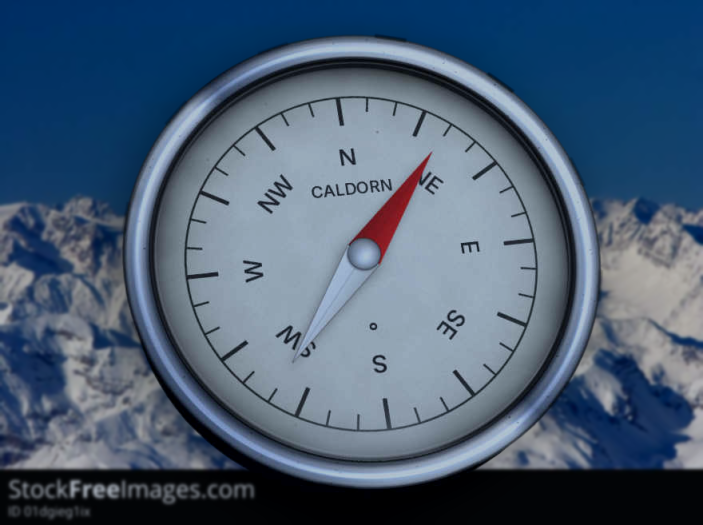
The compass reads 40 °
